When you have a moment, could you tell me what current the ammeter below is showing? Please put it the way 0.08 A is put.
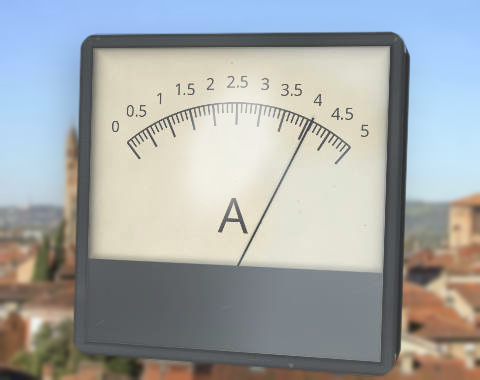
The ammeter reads 4.1 A
